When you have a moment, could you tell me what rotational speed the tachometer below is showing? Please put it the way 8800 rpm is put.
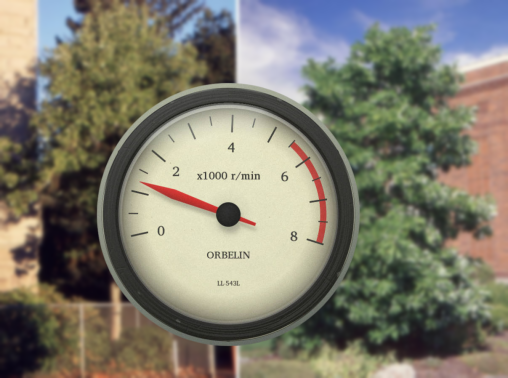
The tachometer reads 1250 rpm
